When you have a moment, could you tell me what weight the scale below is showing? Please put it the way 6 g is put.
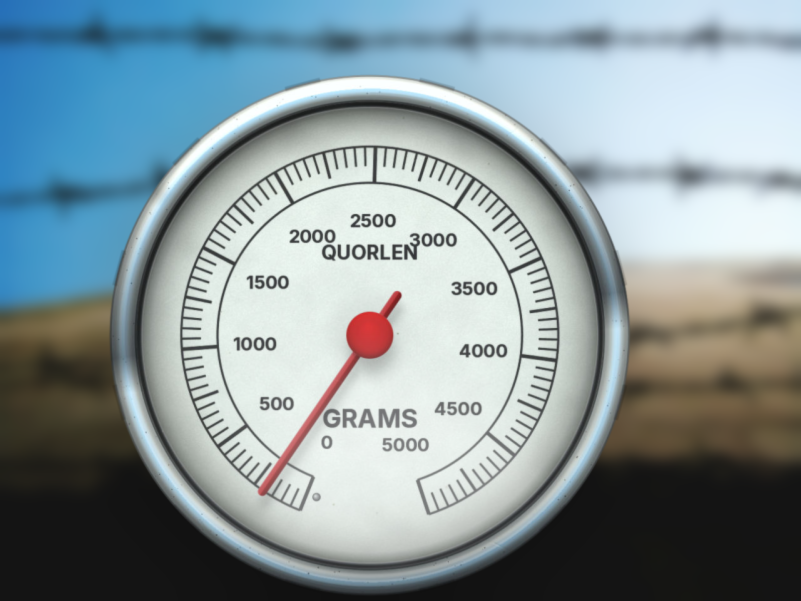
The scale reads 200 g
